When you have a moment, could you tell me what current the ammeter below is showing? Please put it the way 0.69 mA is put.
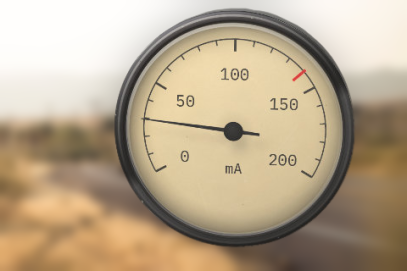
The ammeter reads 30 mA
